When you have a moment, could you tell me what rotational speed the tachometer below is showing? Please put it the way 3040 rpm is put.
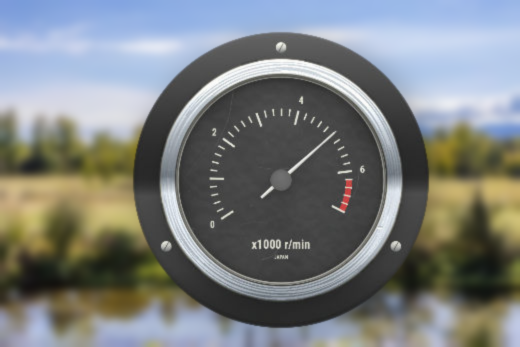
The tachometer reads 5000 rpm
